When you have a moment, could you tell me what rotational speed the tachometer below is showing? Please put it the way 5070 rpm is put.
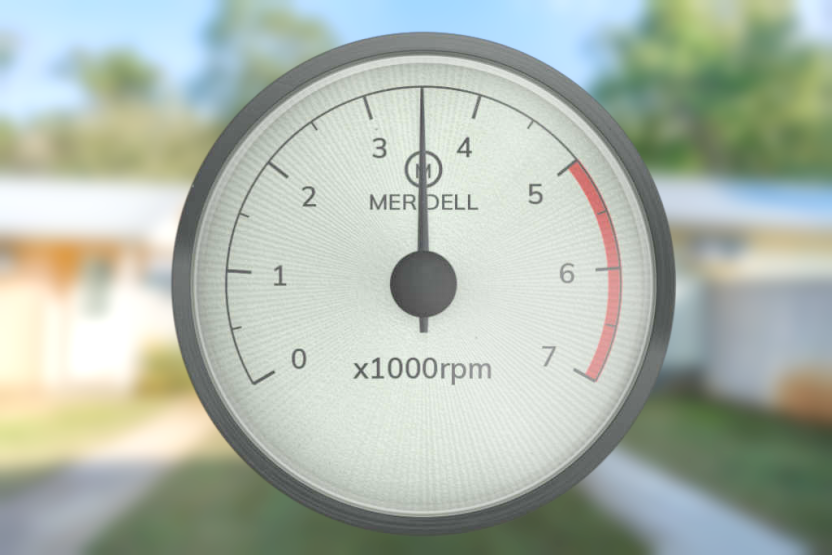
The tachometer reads 3500 rpm
